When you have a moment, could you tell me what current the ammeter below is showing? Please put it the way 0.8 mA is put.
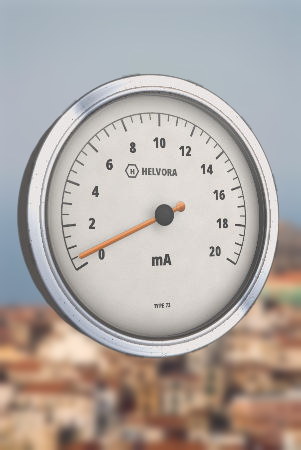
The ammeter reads 0.5 mA
